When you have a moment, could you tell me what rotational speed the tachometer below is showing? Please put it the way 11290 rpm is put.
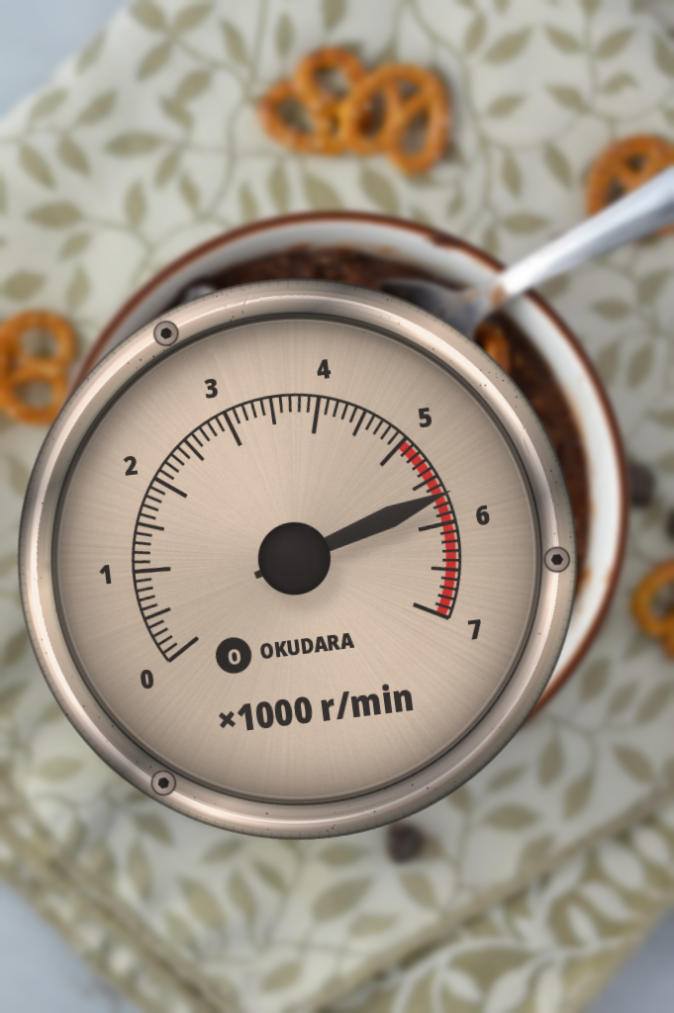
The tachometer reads 5700 rpm
